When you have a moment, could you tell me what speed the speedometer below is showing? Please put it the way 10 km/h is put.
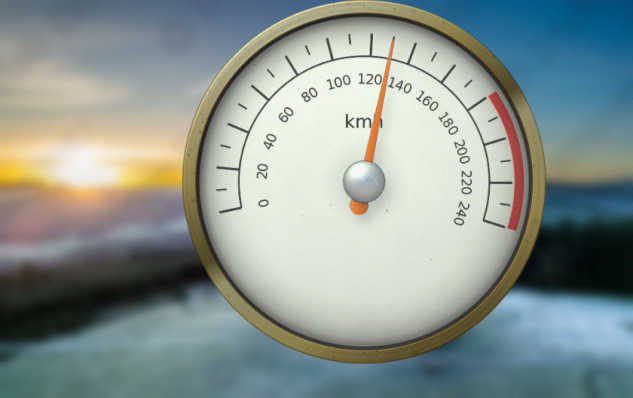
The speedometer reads 130 km/h
